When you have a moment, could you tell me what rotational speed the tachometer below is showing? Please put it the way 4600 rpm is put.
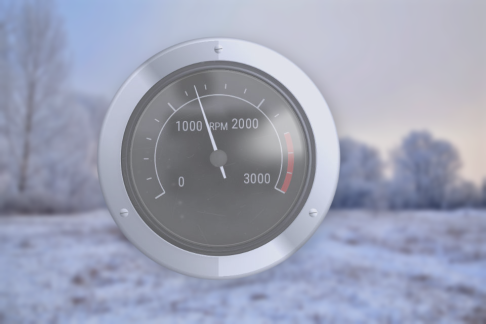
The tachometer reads 1300 rpm
